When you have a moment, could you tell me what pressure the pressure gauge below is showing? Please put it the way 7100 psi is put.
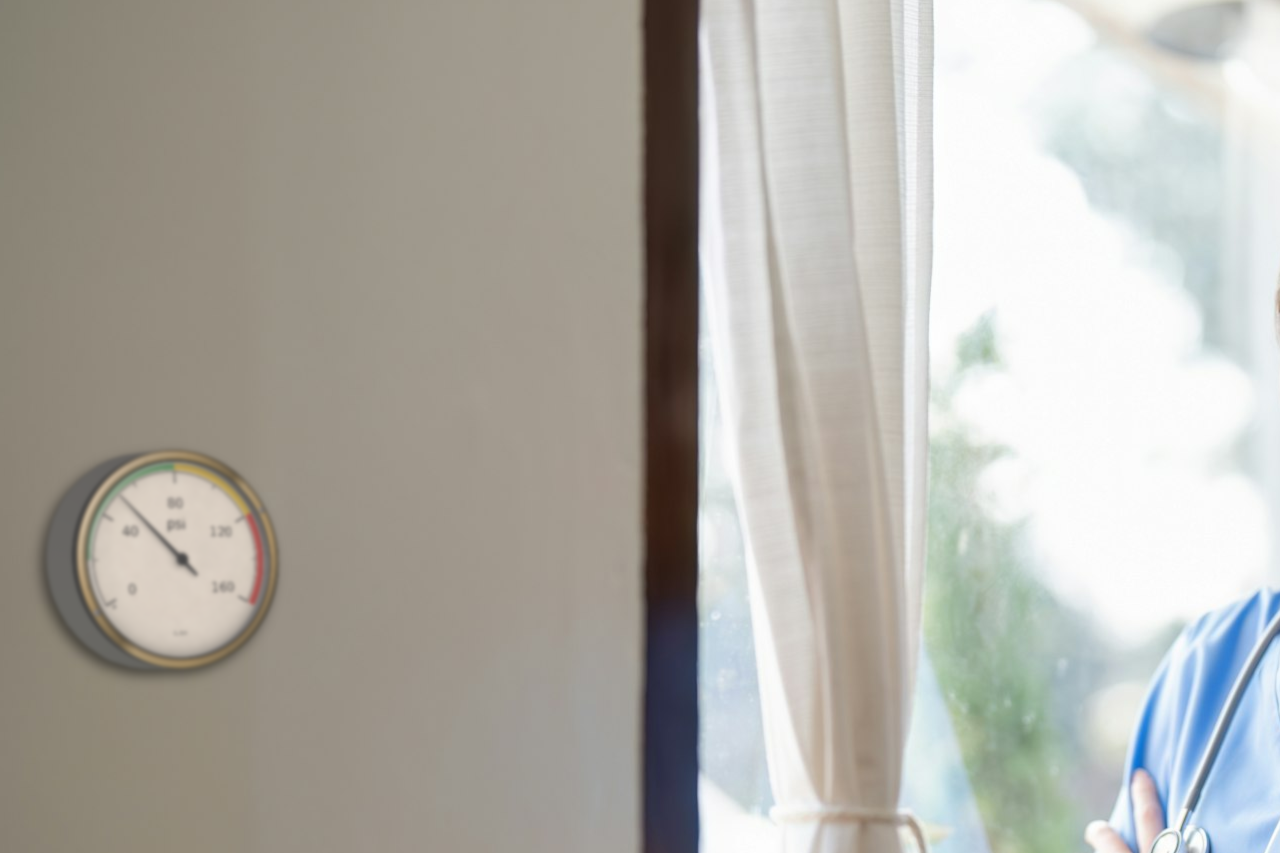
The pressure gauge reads 50 psi
